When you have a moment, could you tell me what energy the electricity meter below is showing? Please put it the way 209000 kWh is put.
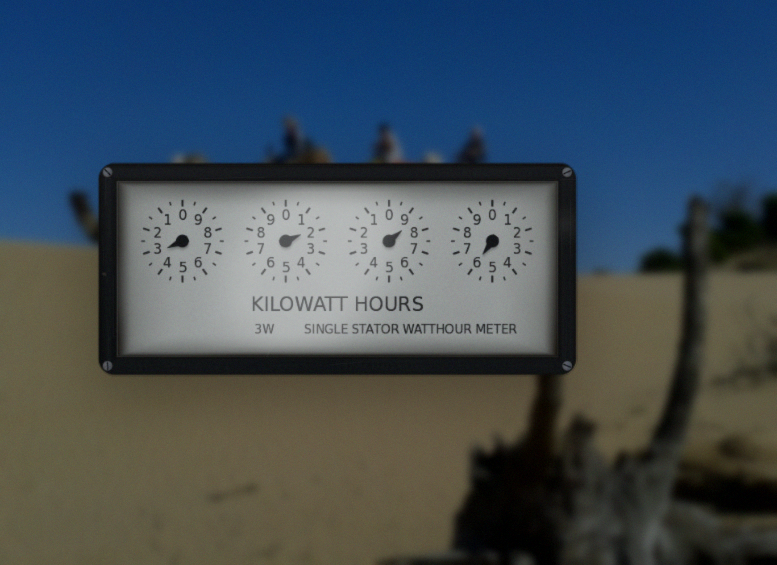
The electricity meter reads 3186 kWh
